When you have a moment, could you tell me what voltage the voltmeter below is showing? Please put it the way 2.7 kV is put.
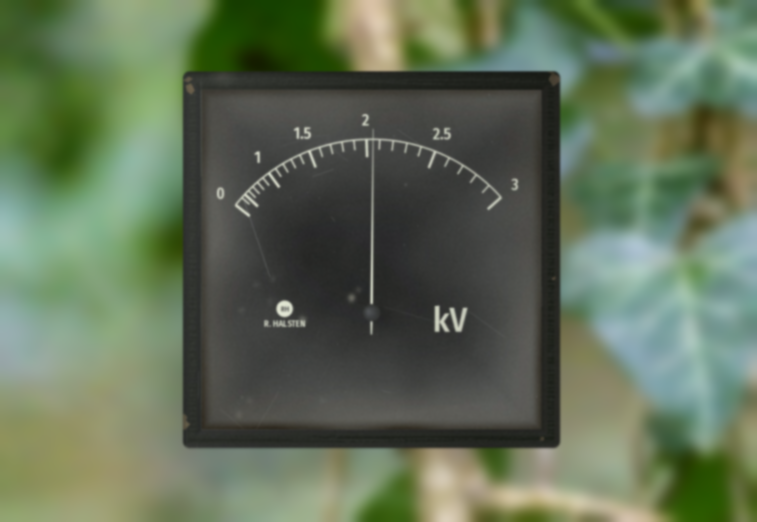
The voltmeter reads 2.05 kV
